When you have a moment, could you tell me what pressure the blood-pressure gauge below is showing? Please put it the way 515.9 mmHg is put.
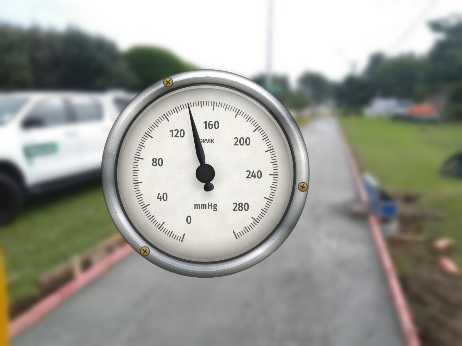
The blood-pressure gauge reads 140 mmHg
